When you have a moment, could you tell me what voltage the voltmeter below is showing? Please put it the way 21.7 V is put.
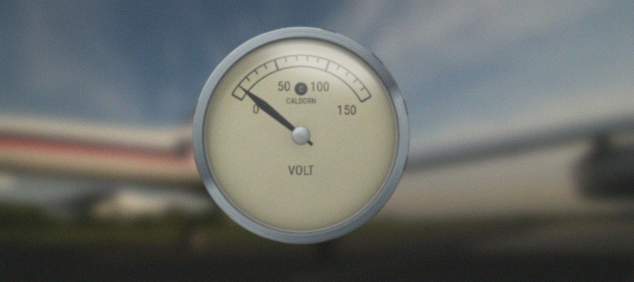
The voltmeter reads 10 V
